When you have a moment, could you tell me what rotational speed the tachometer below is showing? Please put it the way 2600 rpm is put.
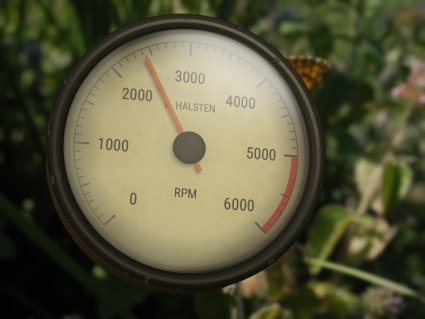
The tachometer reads 2400 rpm
